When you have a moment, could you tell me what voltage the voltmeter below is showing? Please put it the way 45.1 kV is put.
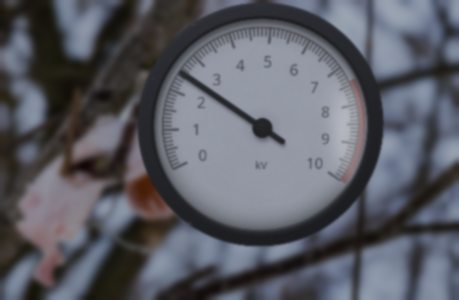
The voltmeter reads 2.5 kV
